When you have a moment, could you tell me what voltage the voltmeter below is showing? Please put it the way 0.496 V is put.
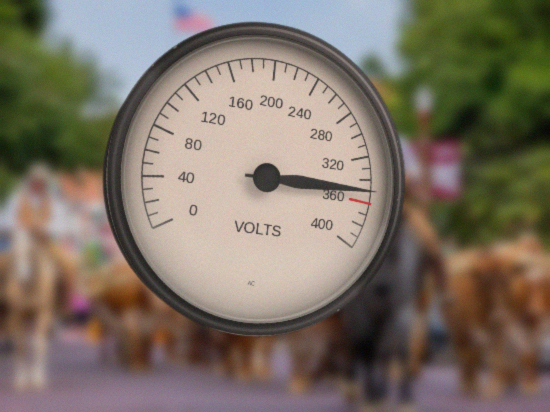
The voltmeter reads 350 V
